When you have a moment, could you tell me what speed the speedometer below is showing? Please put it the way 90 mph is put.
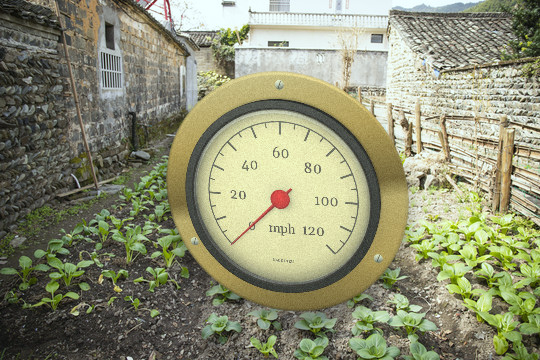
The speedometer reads 0 mph
